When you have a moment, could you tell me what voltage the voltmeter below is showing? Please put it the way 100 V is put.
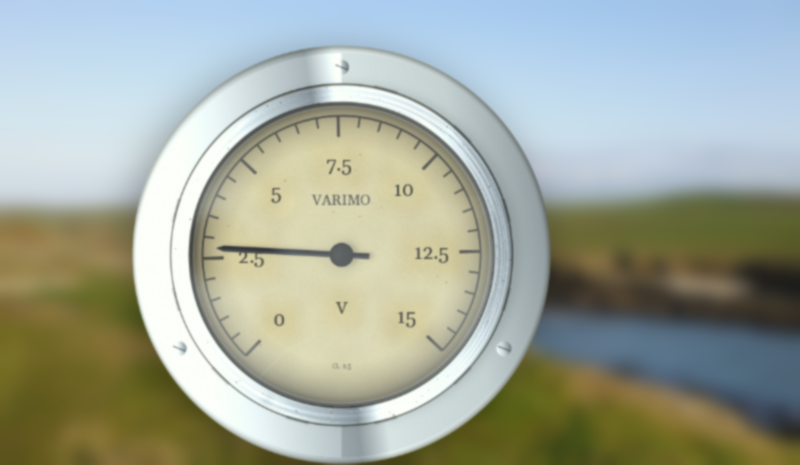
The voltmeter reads 2.75 V
